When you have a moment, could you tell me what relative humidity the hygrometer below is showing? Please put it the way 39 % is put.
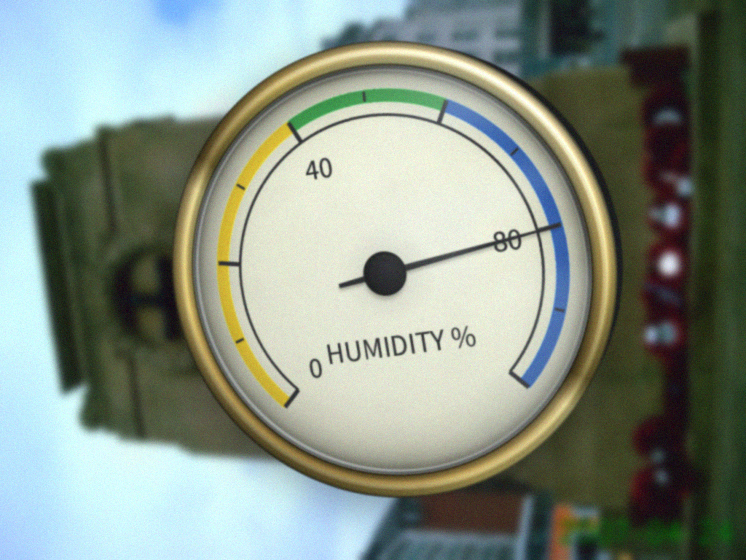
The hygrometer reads 80 %
